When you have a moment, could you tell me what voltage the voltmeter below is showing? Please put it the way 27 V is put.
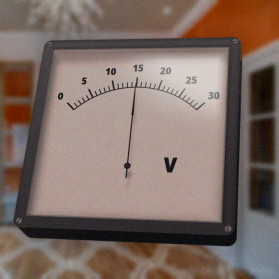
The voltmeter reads 15 V
